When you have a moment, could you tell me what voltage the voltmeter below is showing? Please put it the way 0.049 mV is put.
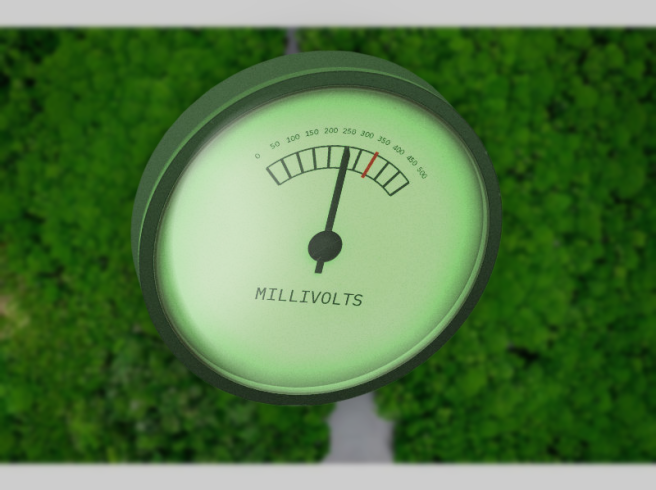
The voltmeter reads 250 mV
